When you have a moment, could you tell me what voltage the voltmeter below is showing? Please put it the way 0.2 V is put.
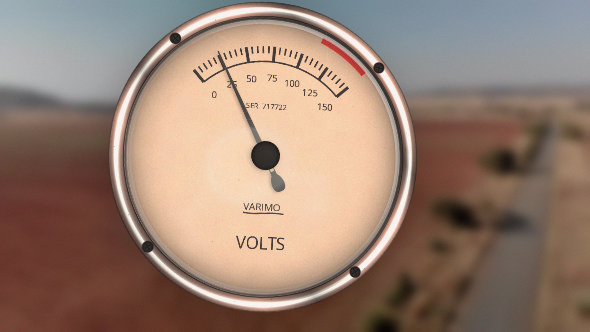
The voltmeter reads 25 V
